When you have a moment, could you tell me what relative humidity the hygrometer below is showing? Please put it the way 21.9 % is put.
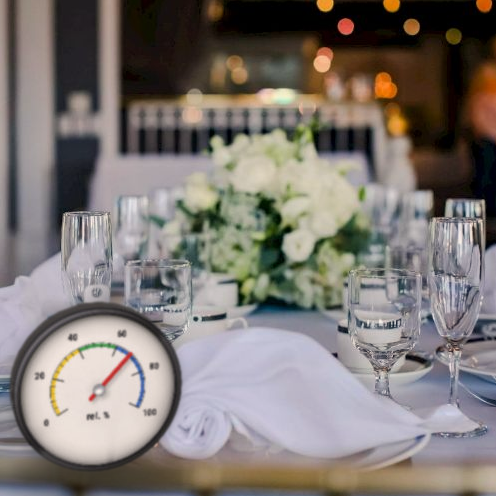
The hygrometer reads 68 %
